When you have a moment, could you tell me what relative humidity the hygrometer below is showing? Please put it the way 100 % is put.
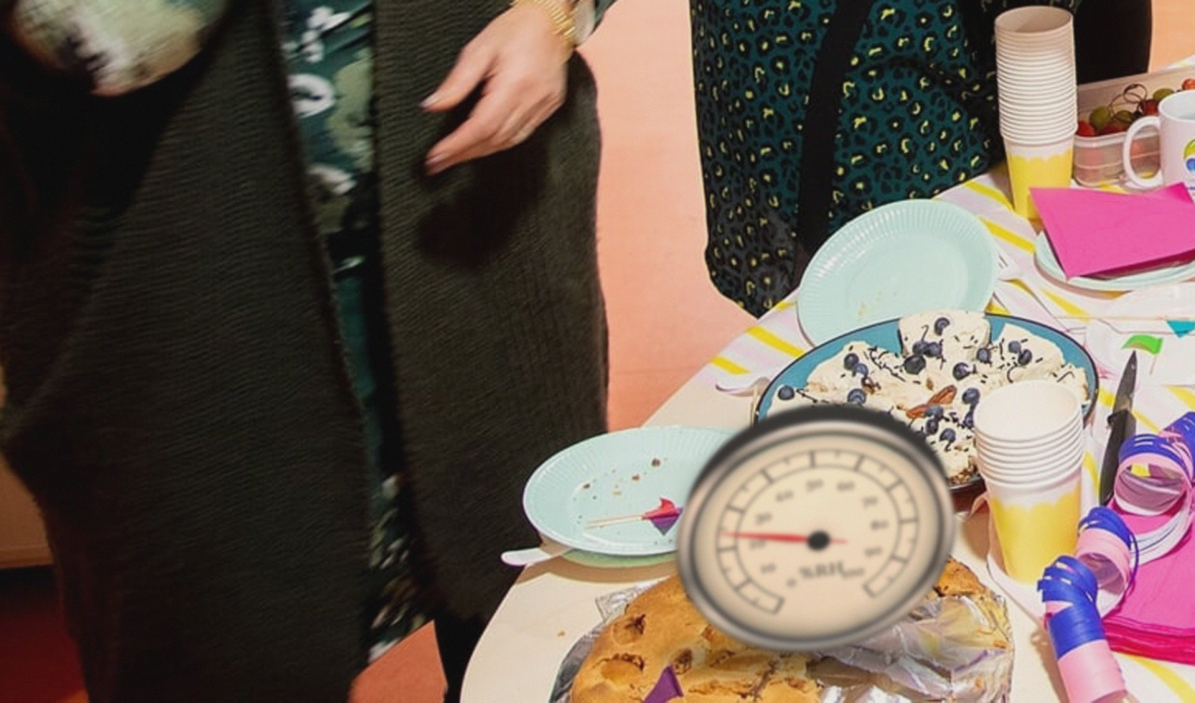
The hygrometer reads 25 %
